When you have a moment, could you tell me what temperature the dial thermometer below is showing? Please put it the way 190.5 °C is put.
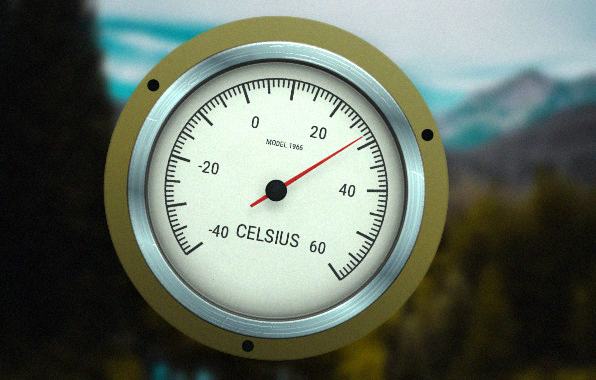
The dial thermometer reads 28 °C
